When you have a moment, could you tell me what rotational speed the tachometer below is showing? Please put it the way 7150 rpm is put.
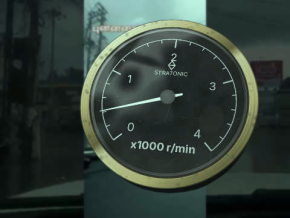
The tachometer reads 400 rpm
